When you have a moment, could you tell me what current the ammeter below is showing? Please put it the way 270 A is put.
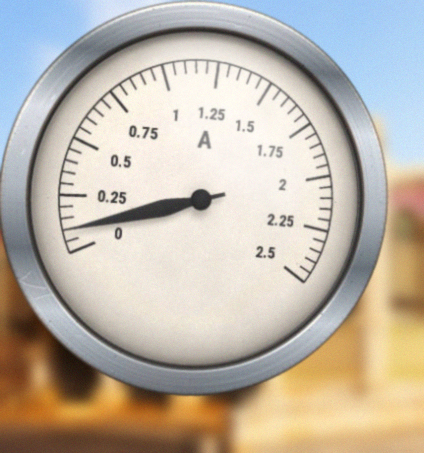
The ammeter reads 0.1 A
